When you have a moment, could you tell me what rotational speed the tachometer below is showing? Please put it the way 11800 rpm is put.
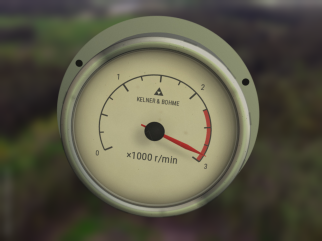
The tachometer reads 2875 rpm
